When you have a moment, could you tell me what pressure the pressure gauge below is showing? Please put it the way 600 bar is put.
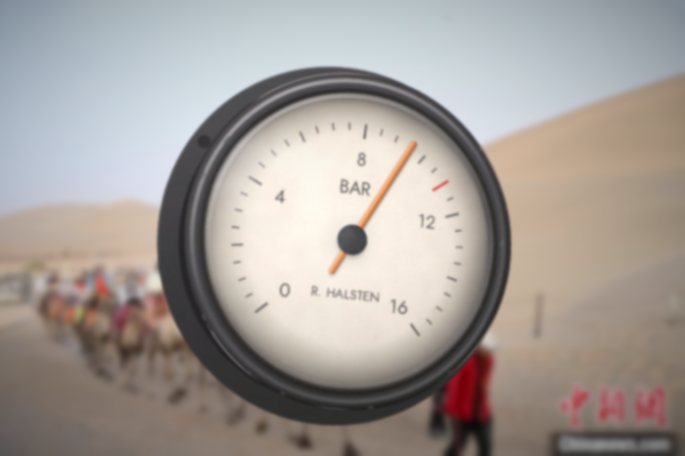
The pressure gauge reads 9.5 bar
